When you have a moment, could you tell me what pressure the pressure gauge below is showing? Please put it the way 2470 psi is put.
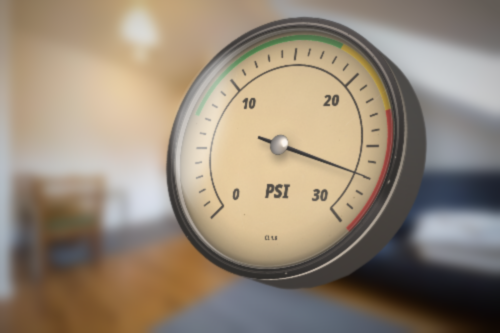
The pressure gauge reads 27 psi
